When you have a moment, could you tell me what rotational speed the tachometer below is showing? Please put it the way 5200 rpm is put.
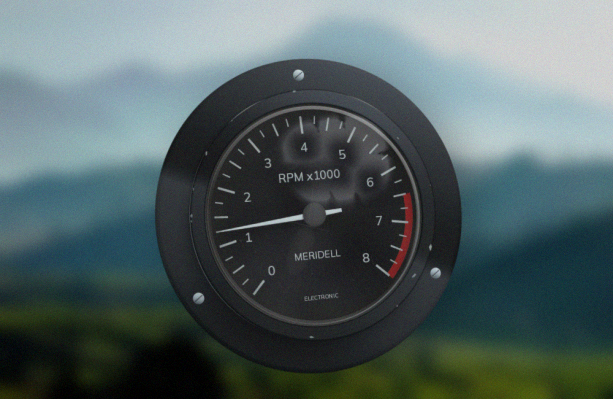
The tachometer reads 1250 rpm
